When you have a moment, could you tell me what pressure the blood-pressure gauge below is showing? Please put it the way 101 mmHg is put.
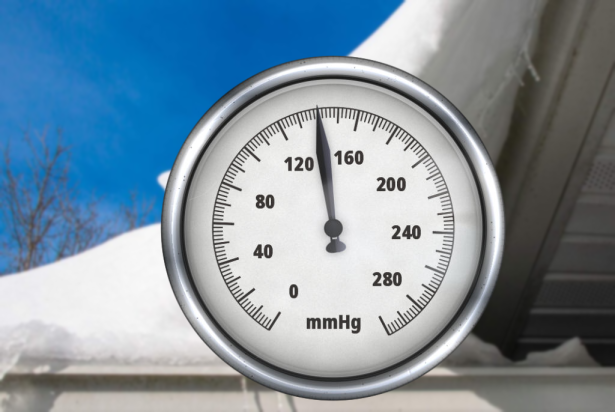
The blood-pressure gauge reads 140 mmHg
